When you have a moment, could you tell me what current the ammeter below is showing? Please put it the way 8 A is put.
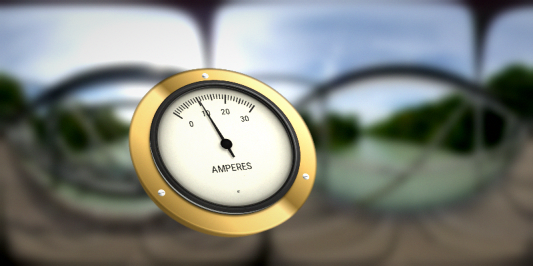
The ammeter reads 10 A
